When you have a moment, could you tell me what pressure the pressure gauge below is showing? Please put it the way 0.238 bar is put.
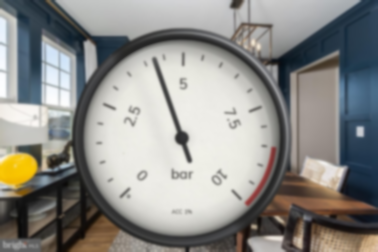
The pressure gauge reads 4.25 bar
